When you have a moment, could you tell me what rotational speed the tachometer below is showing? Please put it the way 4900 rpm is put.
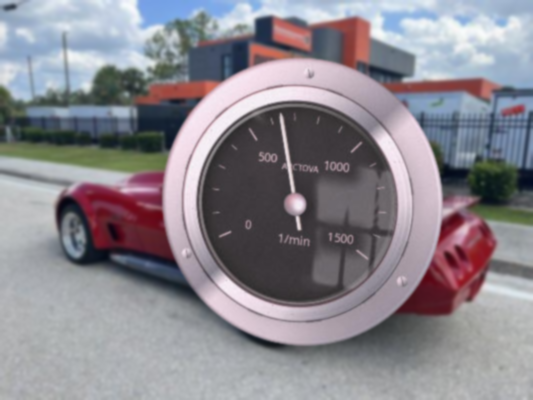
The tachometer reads 650 rpm
